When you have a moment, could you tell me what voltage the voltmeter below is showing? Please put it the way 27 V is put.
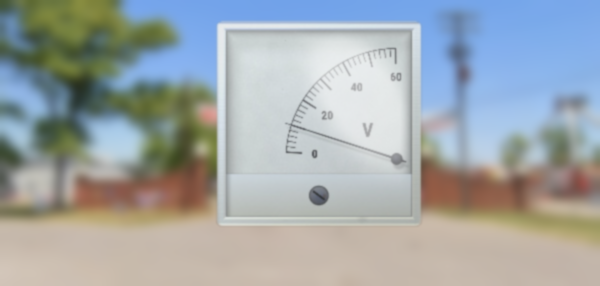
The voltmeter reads 10 V
